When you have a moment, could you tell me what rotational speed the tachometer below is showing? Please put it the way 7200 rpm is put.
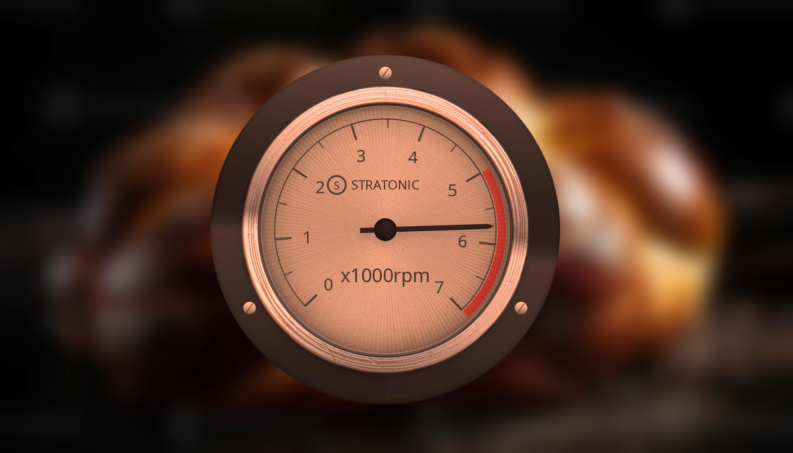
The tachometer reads 5750 rpm
